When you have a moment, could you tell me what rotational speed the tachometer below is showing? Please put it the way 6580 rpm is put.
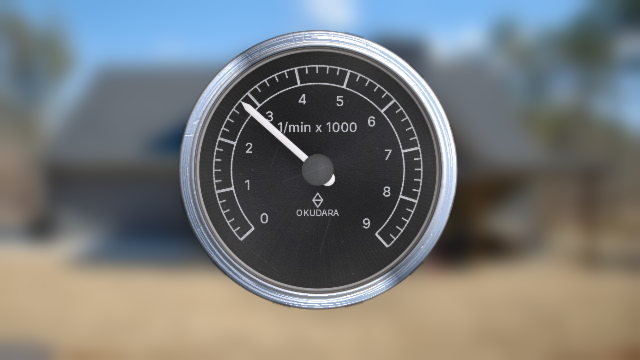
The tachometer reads 2800 rpm
